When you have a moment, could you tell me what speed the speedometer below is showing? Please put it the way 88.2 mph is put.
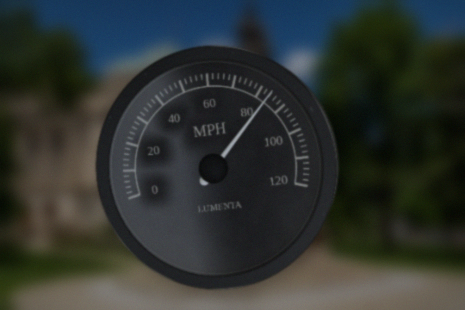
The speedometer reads 84 mph
